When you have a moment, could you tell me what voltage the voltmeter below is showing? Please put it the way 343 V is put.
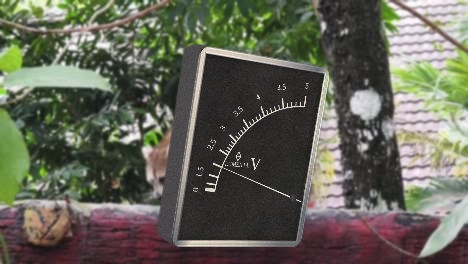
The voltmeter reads 2 V
